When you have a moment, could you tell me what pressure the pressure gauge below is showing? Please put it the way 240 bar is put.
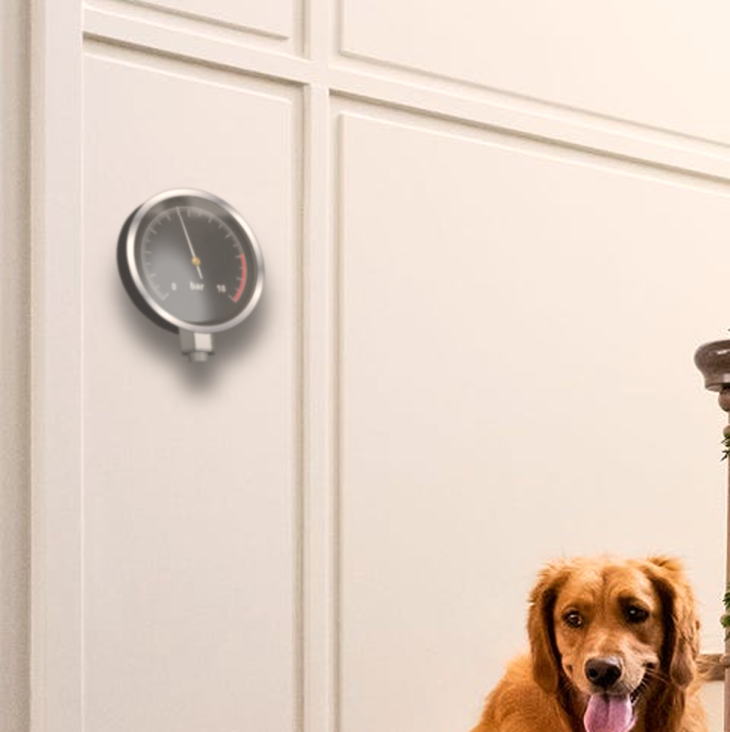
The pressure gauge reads 4.5 bar
